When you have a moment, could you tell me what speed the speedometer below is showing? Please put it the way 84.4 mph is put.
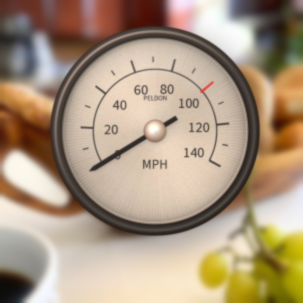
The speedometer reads 0 mph
